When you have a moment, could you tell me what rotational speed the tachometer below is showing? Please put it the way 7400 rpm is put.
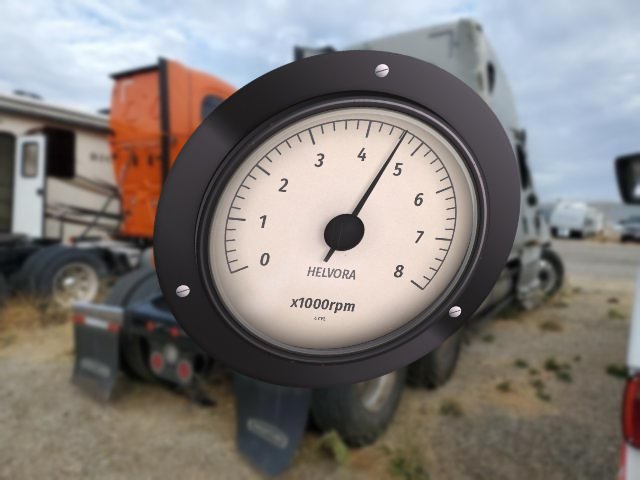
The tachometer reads 4600 rpm
